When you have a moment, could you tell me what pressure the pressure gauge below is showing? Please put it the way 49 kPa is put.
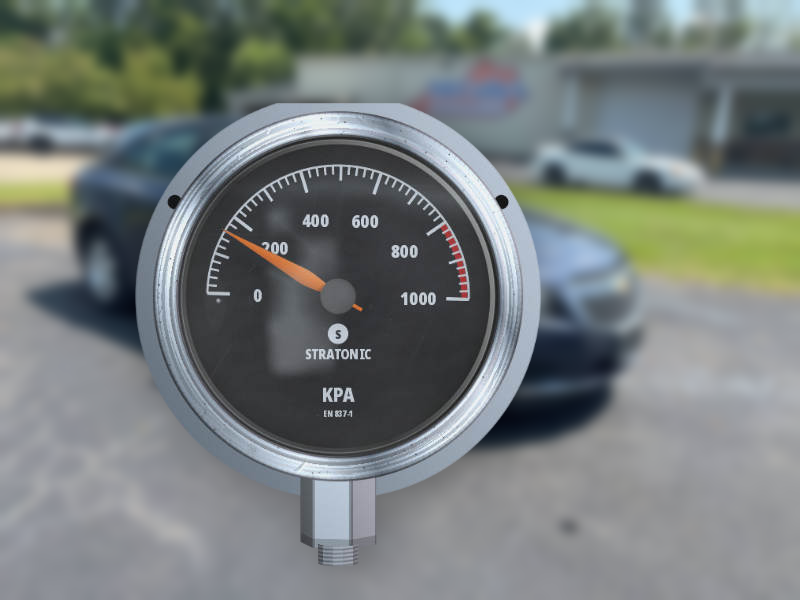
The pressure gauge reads 160 kPa
